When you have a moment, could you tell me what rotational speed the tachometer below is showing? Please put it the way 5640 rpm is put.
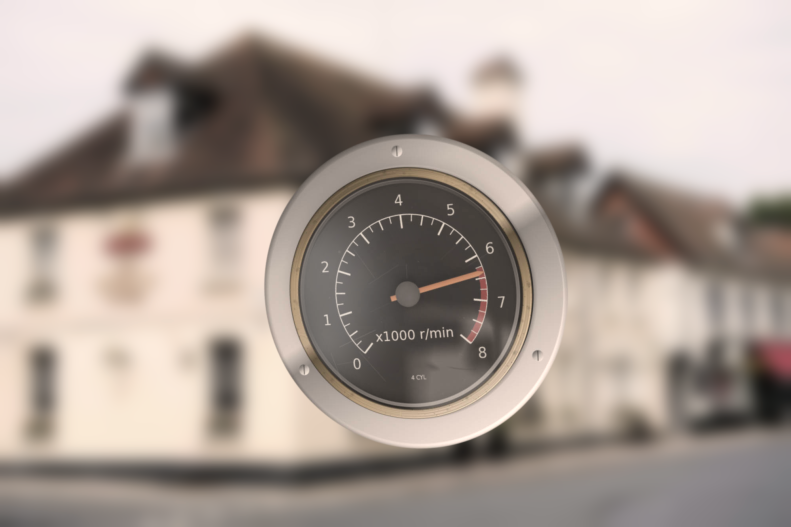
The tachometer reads 6375 rpm
